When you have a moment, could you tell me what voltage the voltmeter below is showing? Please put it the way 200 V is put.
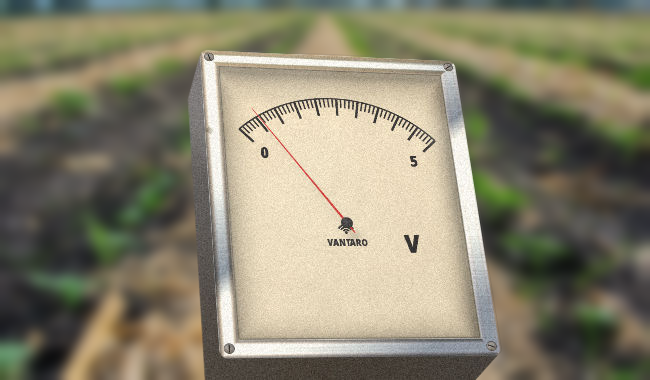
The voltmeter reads 0.5 V
